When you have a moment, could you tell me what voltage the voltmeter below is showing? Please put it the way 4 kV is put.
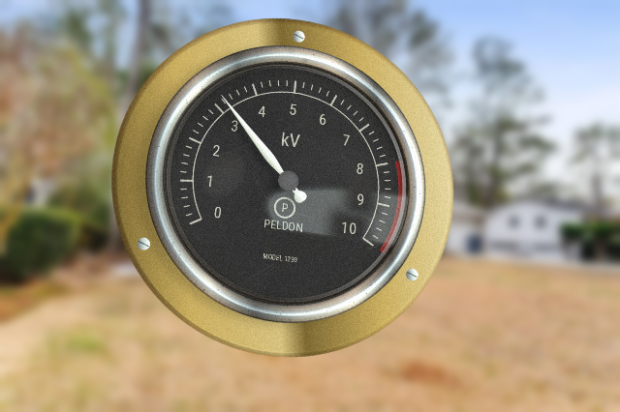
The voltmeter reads 3.2 kV
